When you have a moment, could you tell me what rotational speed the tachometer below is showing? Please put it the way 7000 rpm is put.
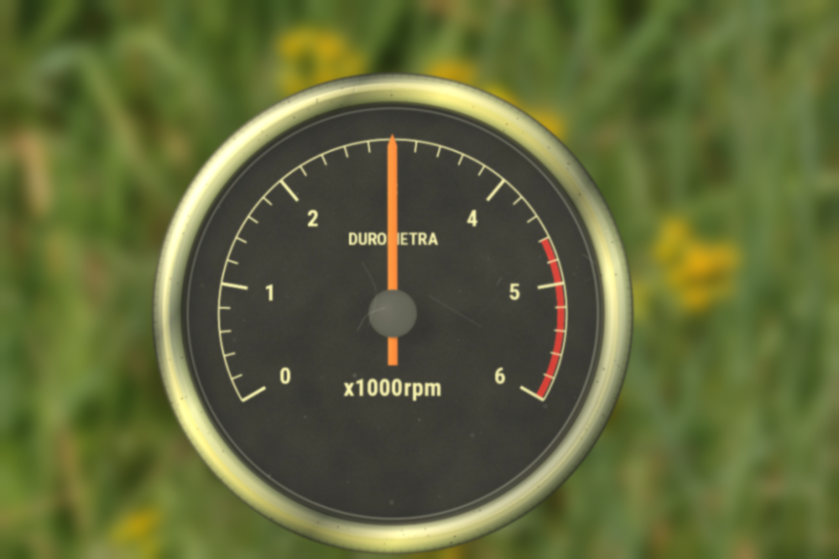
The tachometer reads 3000 rpm
